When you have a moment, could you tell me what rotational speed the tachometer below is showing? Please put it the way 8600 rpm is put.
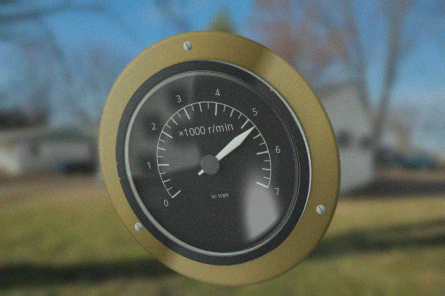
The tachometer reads 5250 rpm
